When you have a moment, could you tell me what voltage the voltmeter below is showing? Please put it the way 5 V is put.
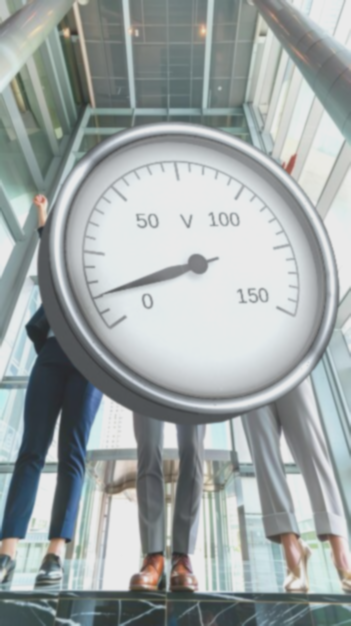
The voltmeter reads 10 V
